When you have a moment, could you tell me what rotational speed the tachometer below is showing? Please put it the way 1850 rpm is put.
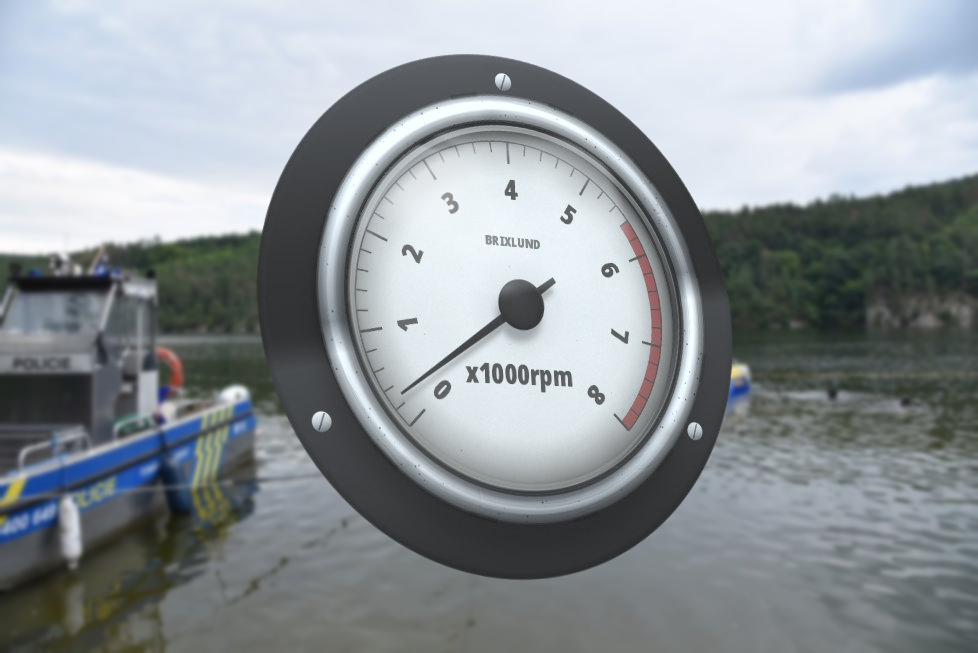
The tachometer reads 300 rpm
